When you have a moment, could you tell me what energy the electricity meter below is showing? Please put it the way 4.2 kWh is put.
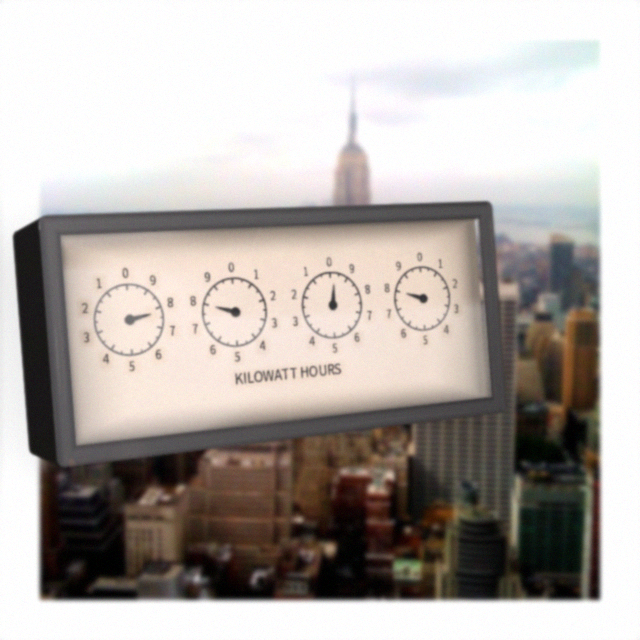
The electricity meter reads 7798 kWh
